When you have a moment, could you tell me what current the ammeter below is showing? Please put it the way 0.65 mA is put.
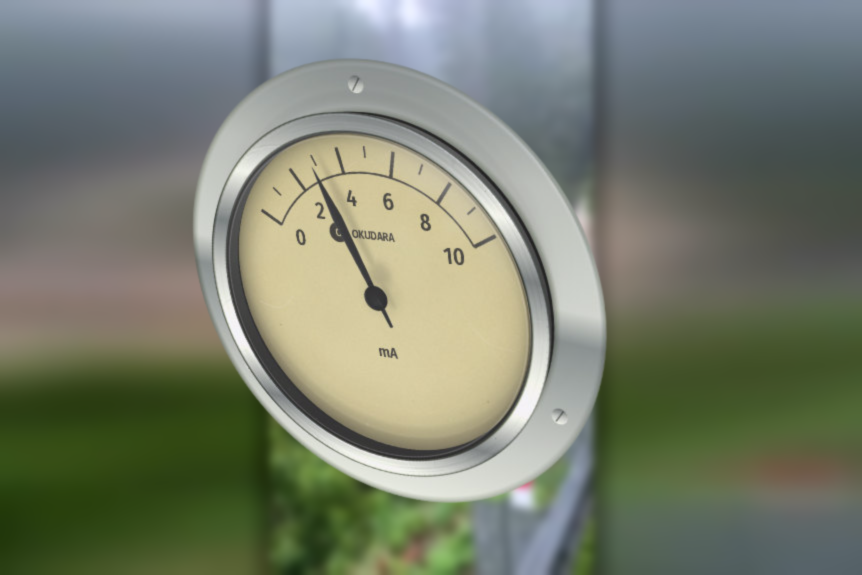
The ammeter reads 3 mA
